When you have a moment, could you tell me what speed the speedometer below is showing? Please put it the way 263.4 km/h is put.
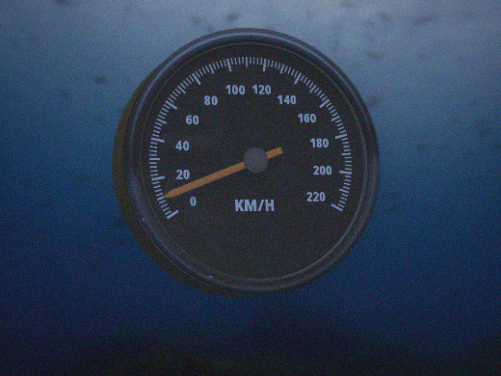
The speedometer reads 10 km/h
